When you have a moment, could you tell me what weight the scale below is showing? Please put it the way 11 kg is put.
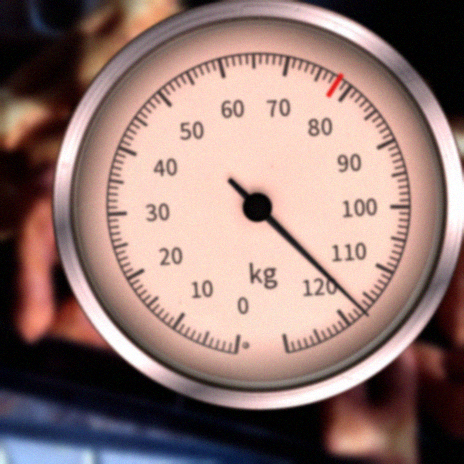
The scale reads 117 kg
